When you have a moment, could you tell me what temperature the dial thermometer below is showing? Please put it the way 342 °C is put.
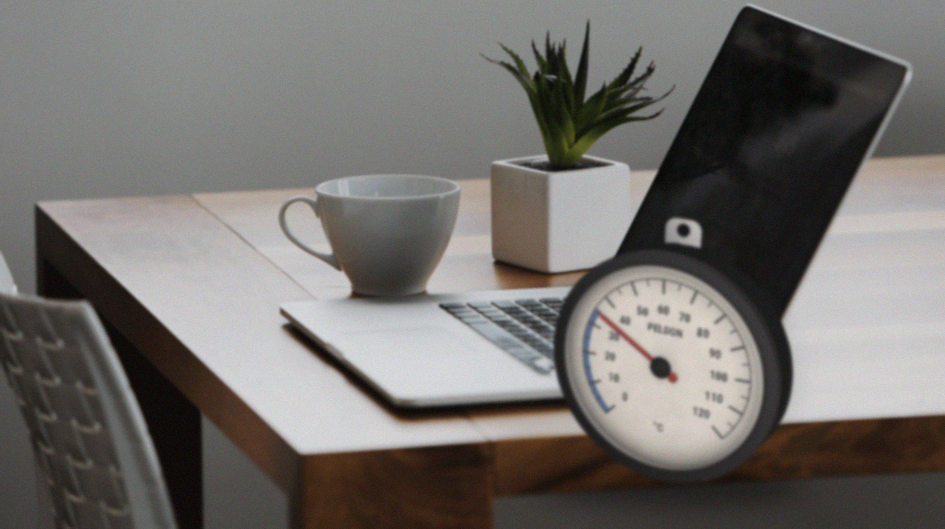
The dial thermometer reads 35 °C
